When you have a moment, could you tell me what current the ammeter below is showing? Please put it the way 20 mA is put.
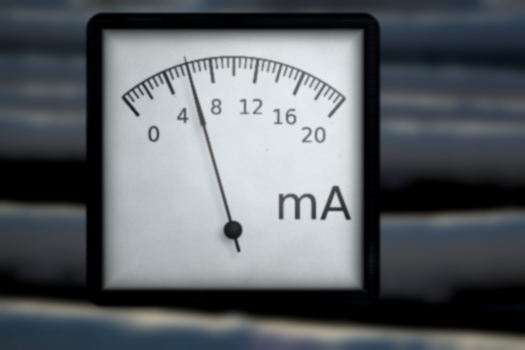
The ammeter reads 6 mA
